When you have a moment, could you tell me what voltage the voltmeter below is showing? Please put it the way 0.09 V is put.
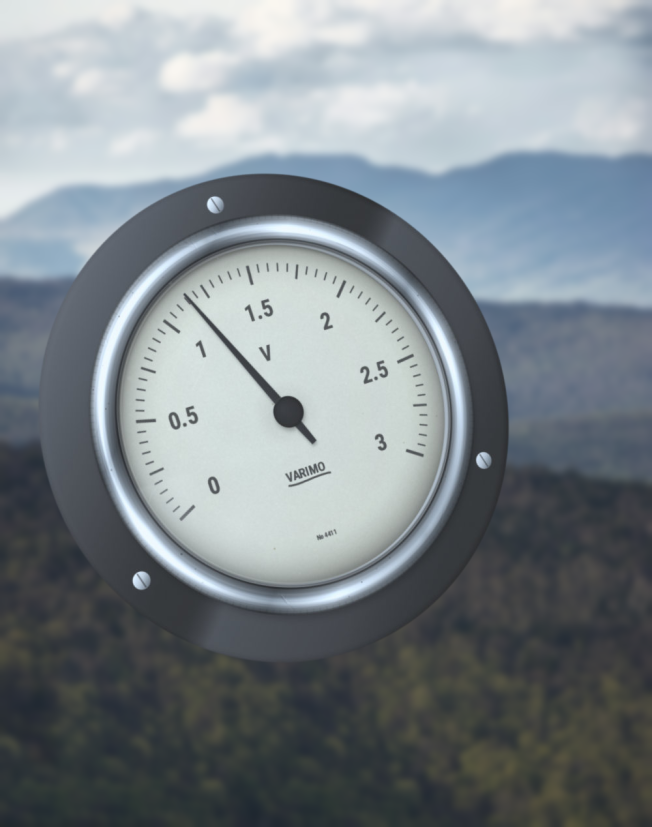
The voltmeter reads 1.15 V
